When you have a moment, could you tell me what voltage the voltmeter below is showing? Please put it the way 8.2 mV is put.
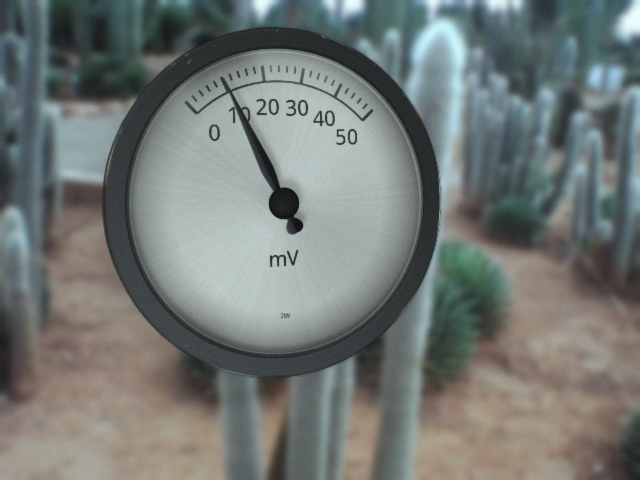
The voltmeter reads 10 mV
